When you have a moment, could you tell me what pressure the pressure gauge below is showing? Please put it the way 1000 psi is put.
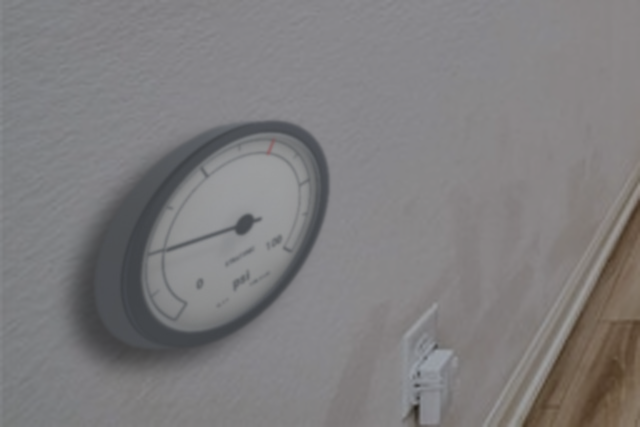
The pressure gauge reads 20 psi
